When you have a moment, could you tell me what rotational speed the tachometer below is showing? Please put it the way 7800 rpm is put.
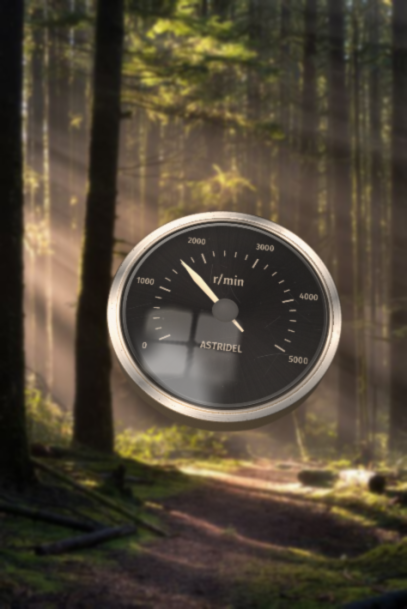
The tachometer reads 1600 rpm
